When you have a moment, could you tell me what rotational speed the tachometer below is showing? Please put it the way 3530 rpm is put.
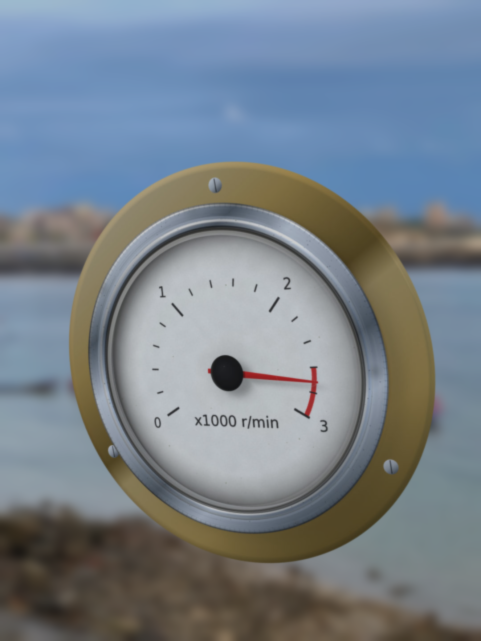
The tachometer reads 2700 rpm
